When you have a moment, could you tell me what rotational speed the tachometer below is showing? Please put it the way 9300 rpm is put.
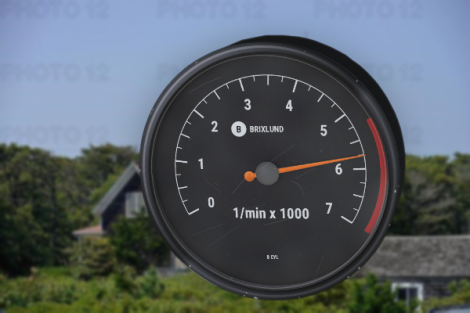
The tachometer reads 5750 rpm
